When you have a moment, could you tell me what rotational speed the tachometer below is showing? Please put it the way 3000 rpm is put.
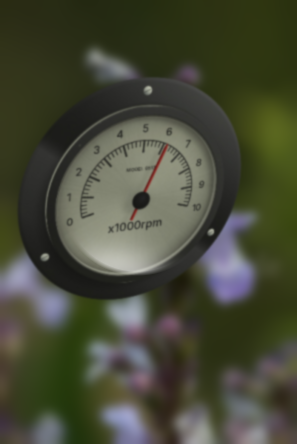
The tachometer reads 6000 rpm
